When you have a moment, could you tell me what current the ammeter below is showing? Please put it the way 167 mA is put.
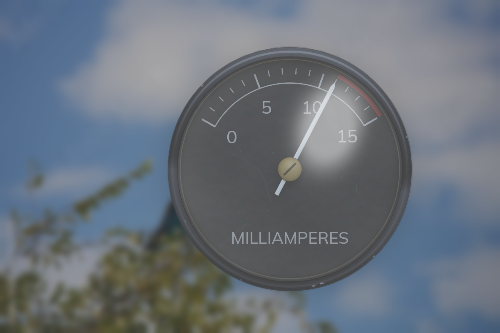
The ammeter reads 11 mA
